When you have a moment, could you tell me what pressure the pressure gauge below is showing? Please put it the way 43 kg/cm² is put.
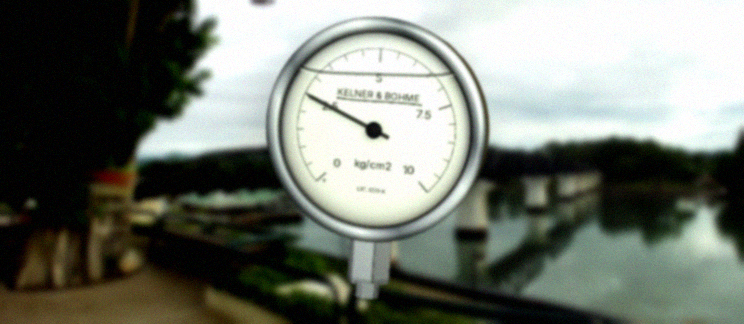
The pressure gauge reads 2.5 kg/cm²
